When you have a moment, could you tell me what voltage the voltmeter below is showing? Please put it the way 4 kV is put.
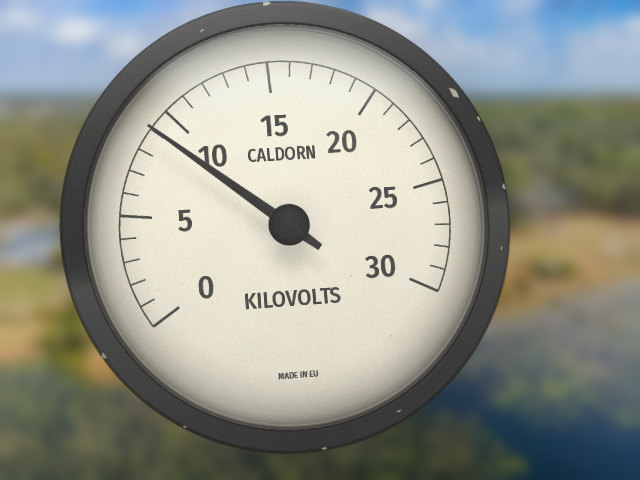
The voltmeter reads 9 kV
